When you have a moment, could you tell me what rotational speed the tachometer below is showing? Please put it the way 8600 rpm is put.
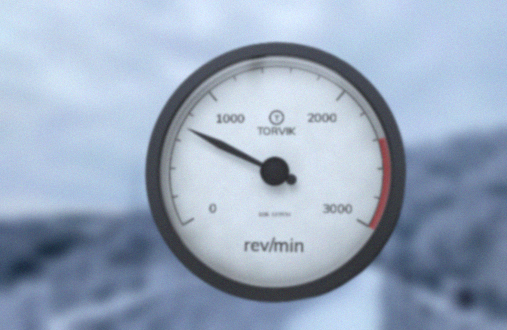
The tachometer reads 700 rpm
